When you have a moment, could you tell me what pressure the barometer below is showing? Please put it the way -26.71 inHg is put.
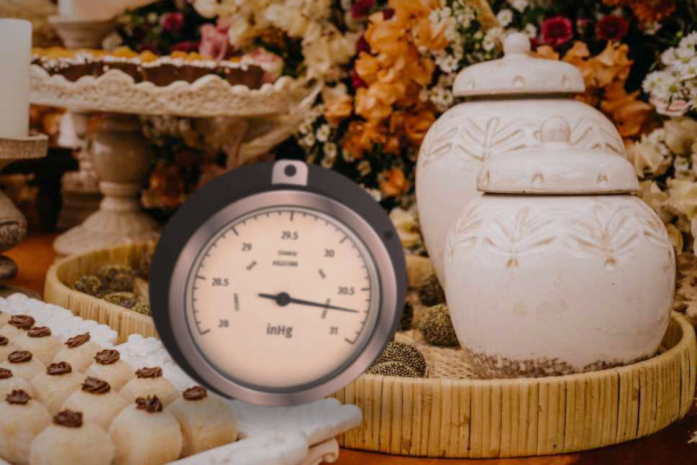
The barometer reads 30.7 inHg
